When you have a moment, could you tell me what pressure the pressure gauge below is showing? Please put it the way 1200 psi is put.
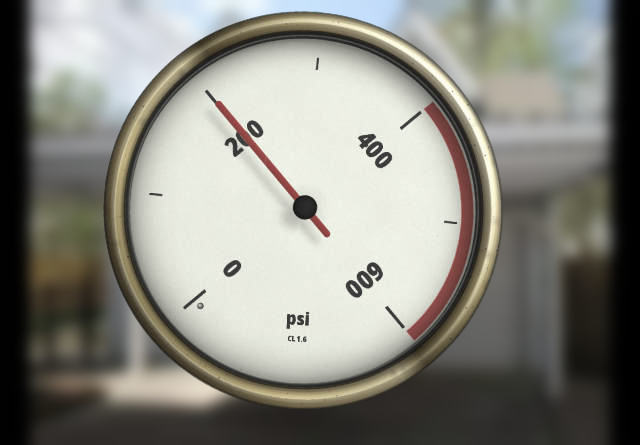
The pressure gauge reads 200 psi
